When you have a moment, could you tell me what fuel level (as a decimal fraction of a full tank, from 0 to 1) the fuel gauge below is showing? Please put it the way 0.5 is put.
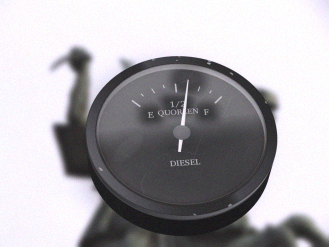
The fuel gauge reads 0.625
